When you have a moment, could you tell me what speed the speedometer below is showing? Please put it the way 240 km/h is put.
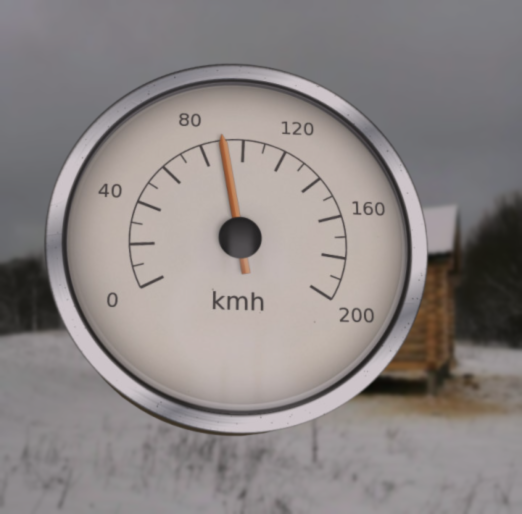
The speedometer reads 90 km/h
